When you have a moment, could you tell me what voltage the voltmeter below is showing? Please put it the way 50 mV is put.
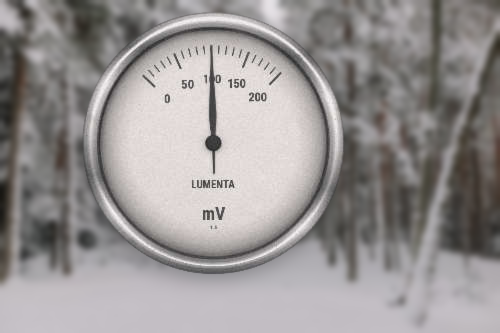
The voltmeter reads 100 mV
